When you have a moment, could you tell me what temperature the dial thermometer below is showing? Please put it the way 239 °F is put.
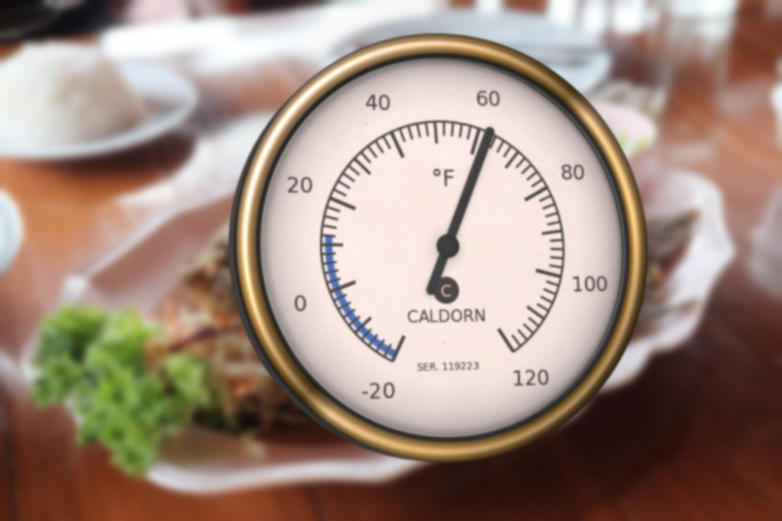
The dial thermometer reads 62 °F
